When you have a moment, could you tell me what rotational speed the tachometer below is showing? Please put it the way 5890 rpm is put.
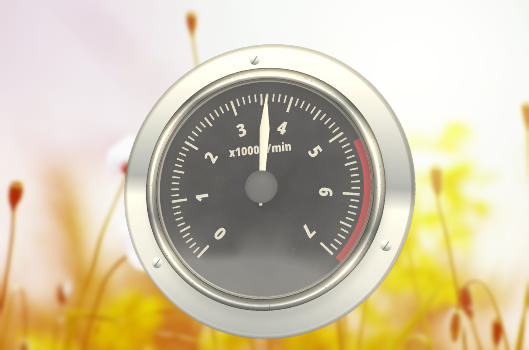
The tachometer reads 3600 rpm
